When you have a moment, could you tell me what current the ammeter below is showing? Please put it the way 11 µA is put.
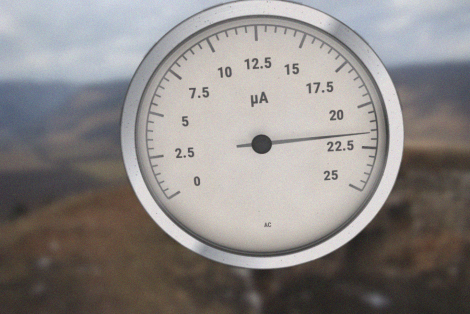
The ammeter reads 21.5 µA
